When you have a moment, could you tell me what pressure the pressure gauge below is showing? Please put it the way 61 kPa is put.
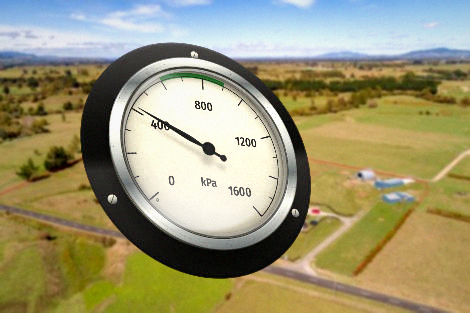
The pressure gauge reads 400 kPa
